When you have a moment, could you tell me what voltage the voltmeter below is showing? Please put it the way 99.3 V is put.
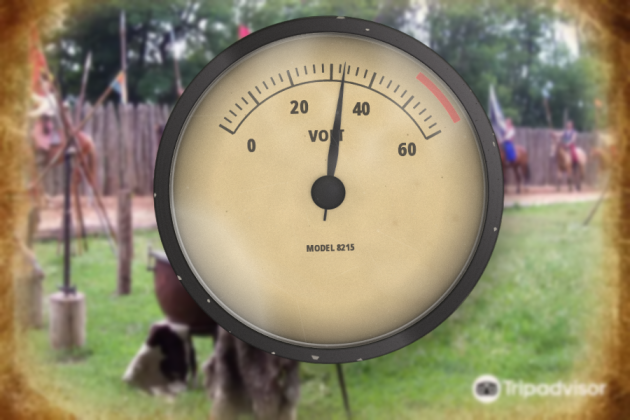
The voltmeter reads 33 V
